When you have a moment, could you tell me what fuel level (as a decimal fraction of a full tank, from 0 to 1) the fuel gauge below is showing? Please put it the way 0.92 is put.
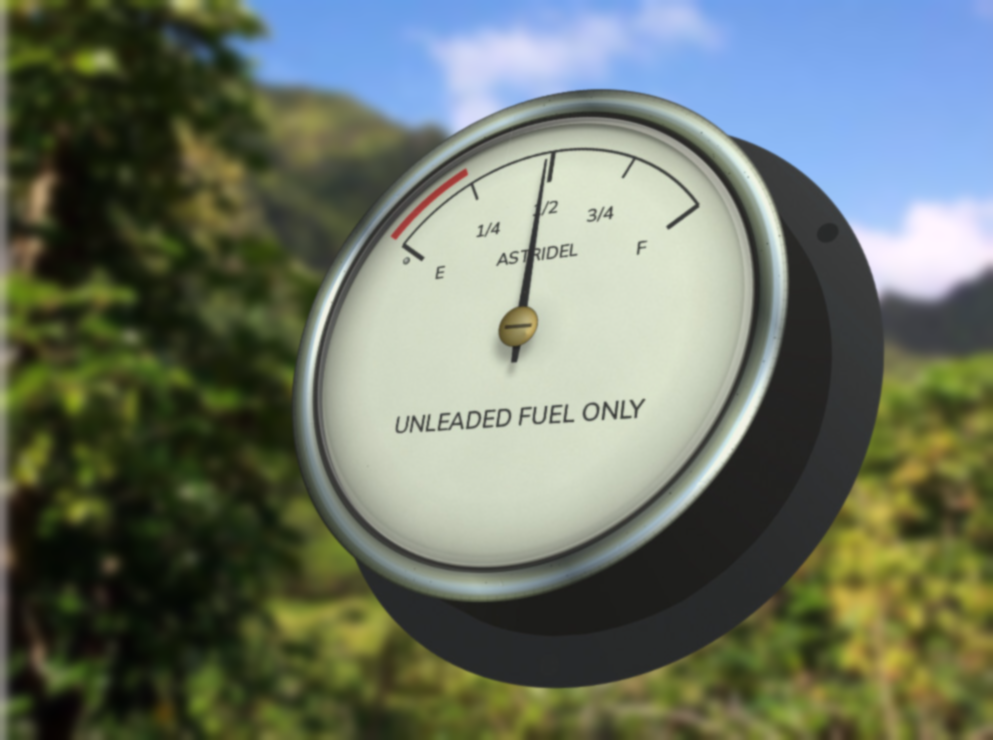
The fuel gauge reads 0.5
